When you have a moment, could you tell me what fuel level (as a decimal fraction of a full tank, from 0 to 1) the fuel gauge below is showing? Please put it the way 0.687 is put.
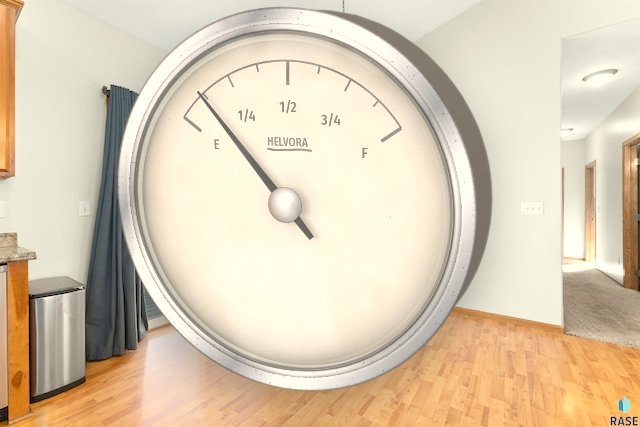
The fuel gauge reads 0.125
